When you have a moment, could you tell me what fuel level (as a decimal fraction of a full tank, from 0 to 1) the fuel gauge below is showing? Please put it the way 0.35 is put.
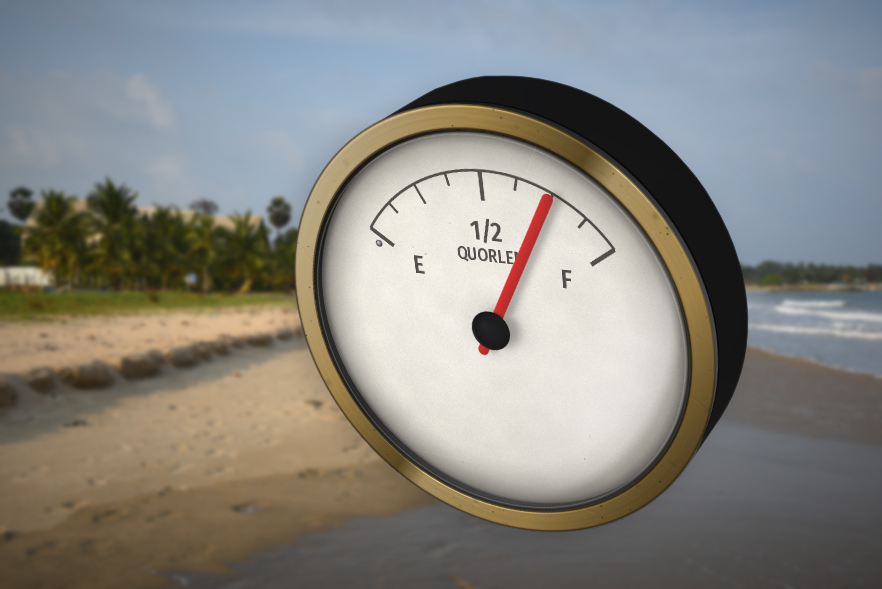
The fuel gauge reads 0.75
